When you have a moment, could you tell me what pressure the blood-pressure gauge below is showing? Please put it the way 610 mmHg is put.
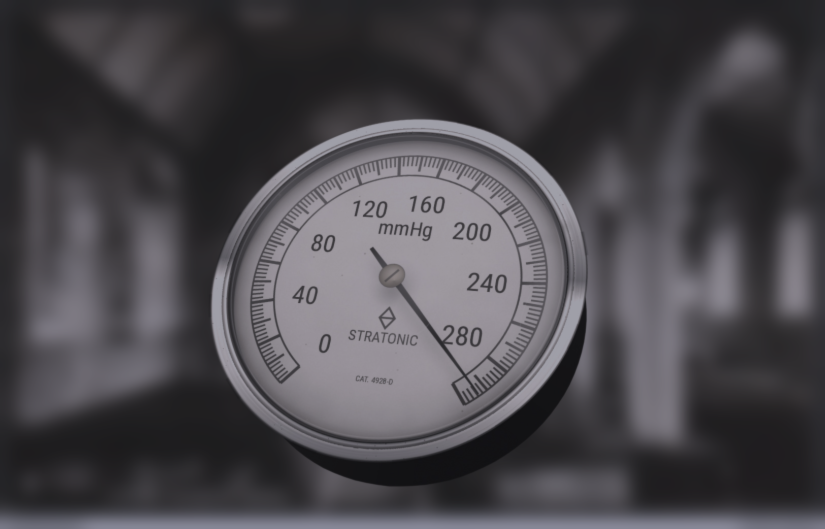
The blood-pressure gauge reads 294 mmHg
